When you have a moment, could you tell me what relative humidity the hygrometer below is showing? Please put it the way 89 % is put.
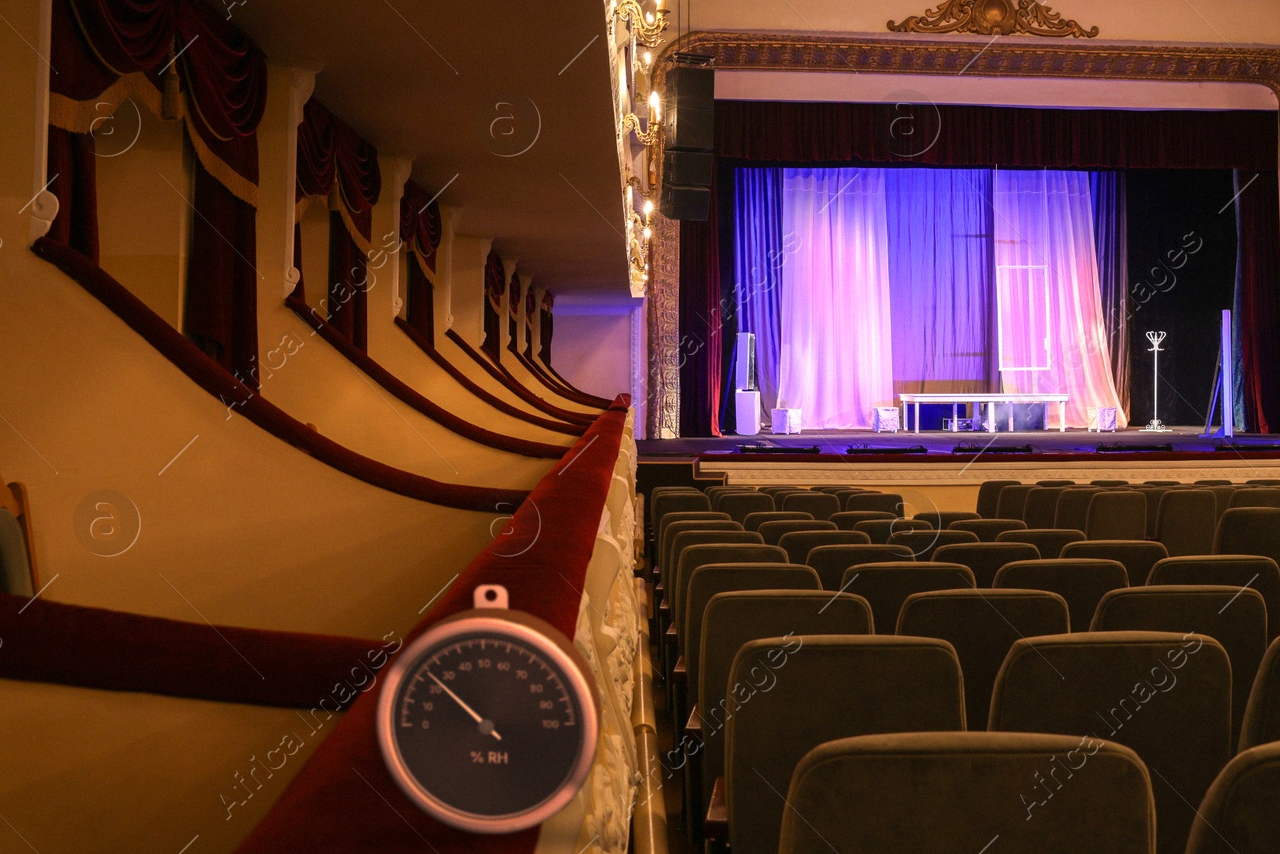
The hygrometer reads 25 %
